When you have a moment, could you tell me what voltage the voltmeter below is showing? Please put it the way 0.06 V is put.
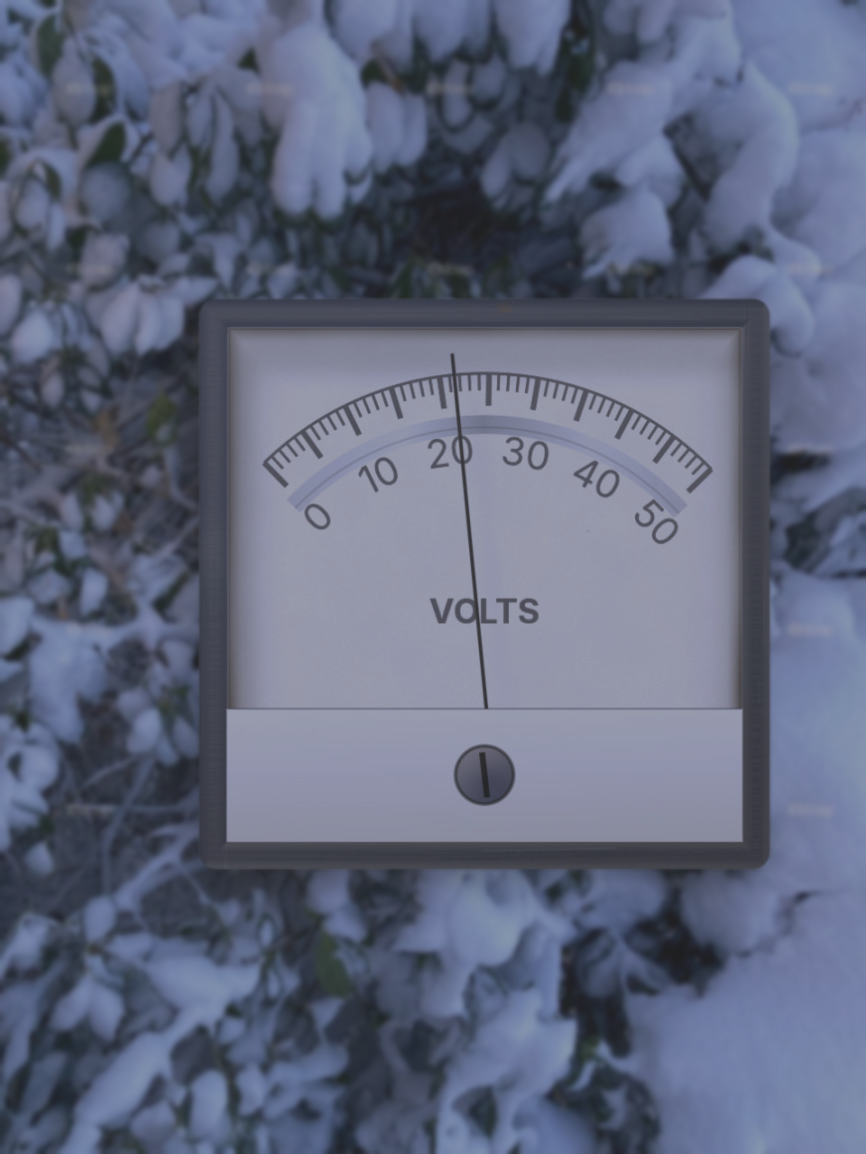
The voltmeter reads 21.5 V
